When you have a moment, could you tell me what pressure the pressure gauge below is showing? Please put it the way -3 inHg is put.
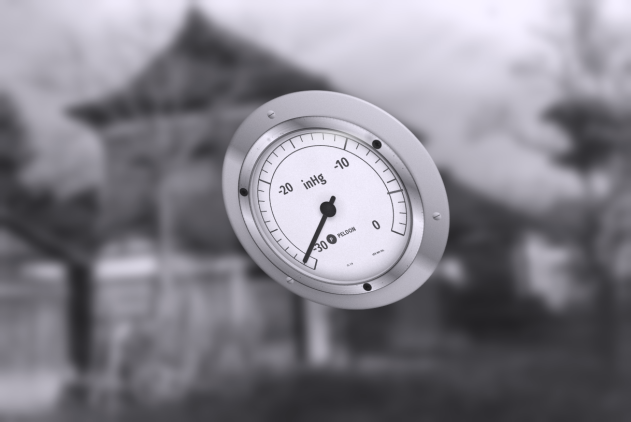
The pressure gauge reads -29 inHg
